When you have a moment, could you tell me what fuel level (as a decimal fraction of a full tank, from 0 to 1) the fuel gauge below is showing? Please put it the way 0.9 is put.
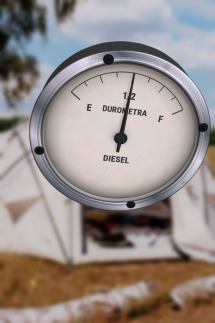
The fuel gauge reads 0.5
